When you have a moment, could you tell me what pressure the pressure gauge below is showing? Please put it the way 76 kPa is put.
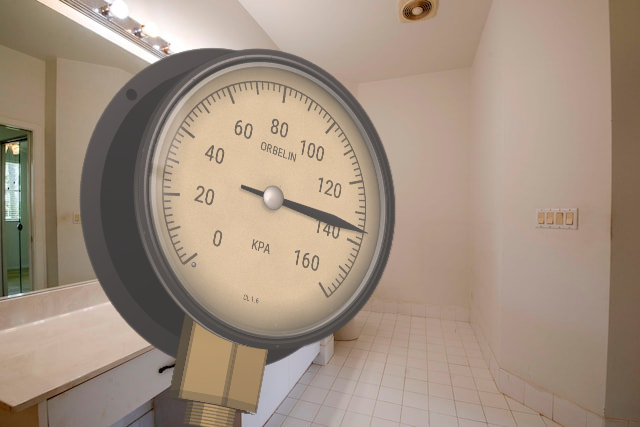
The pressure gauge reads 136 kPa
